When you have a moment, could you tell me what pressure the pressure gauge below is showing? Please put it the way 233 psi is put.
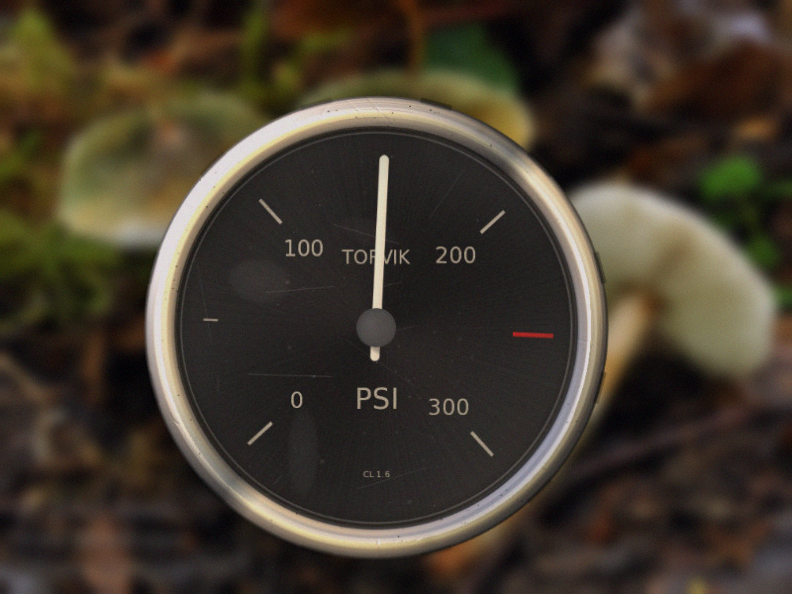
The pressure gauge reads 150 psi
